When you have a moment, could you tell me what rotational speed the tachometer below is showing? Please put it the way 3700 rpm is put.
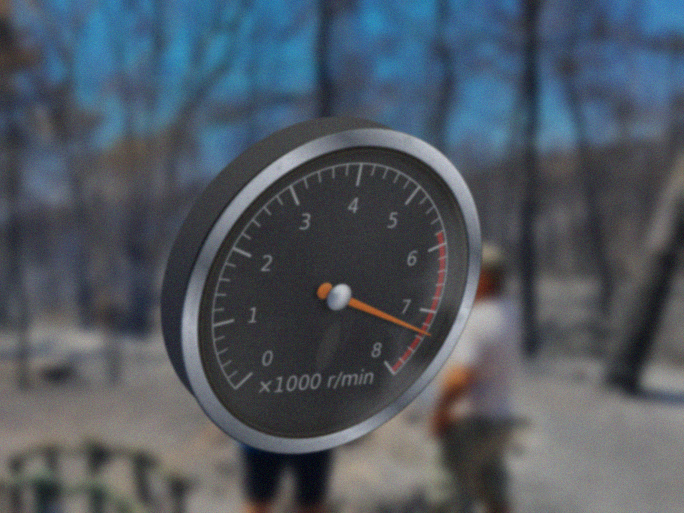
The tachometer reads 7300 rpm
